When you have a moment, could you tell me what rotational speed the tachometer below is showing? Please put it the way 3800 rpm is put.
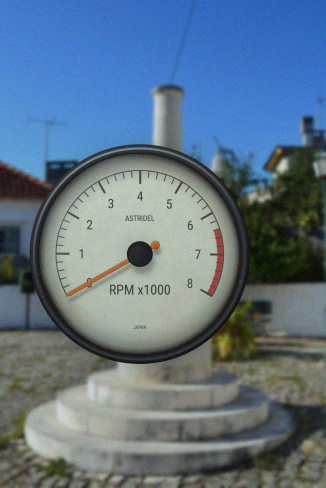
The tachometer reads 0 rpm
